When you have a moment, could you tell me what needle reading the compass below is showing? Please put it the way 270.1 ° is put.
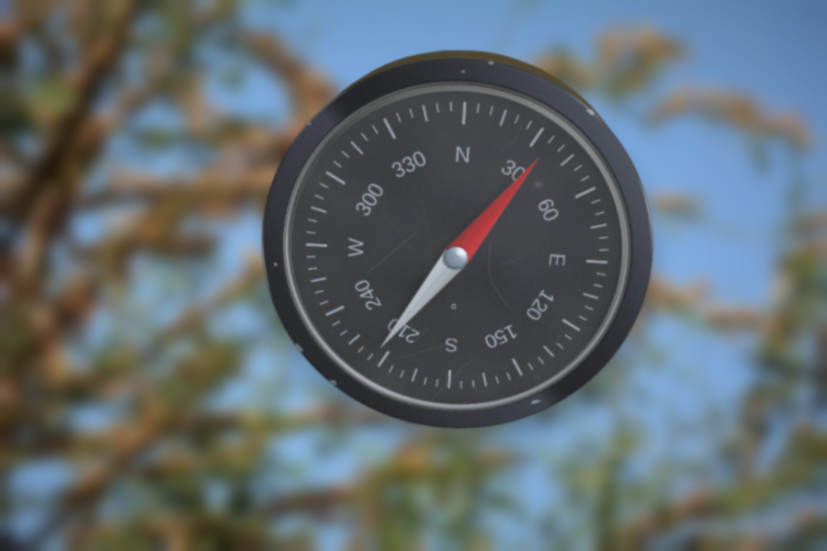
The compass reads 35 °
